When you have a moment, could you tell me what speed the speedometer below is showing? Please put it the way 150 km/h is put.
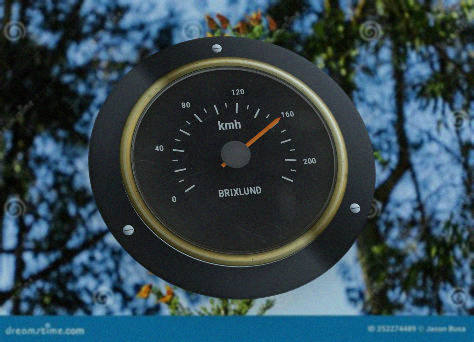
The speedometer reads 160 km/h
